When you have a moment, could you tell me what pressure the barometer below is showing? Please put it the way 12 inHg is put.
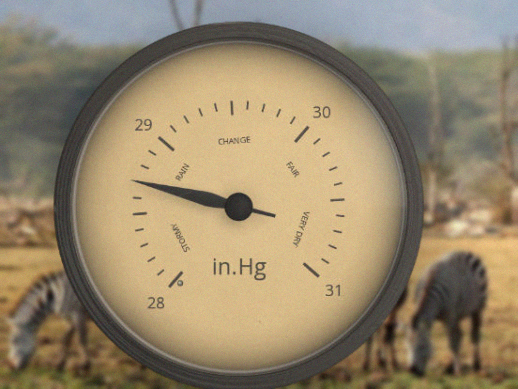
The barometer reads 28.7 inHg
